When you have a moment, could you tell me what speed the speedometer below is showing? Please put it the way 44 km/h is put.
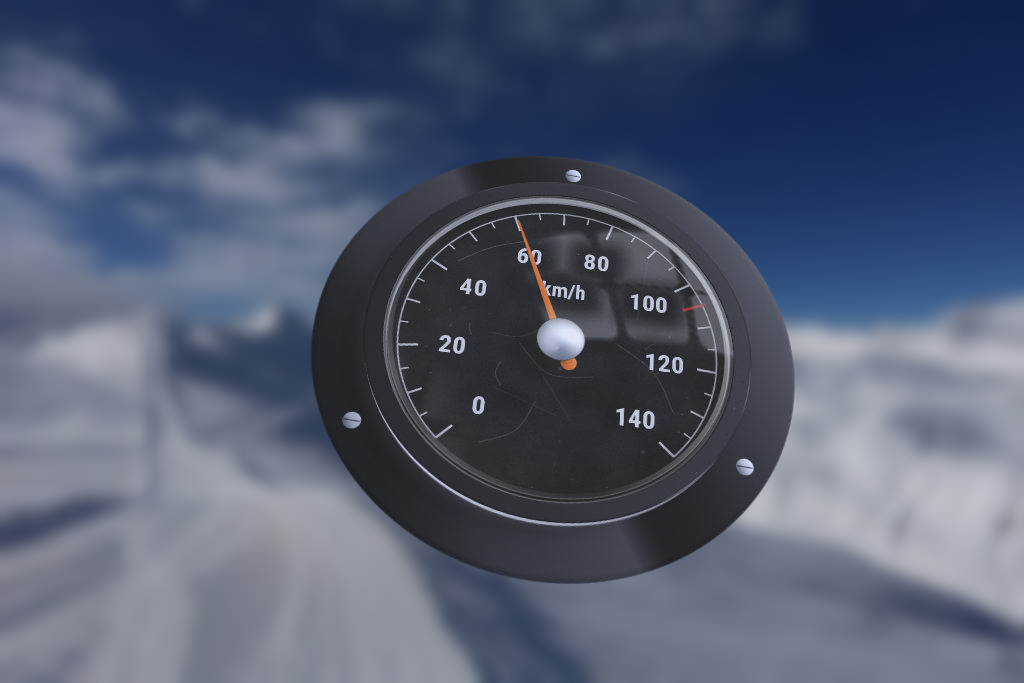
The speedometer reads 60 km/h
